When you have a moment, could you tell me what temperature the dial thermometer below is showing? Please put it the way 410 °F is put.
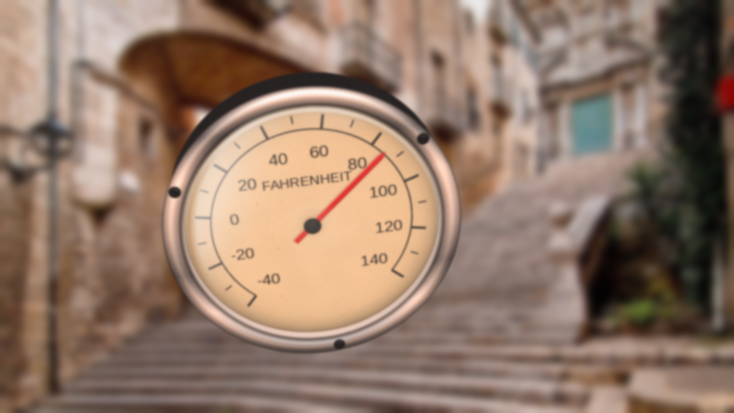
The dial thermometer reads 85 °F
